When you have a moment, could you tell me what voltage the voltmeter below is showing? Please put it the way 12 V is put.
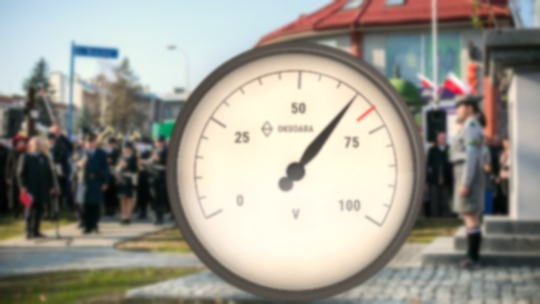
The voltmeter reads 65 V
